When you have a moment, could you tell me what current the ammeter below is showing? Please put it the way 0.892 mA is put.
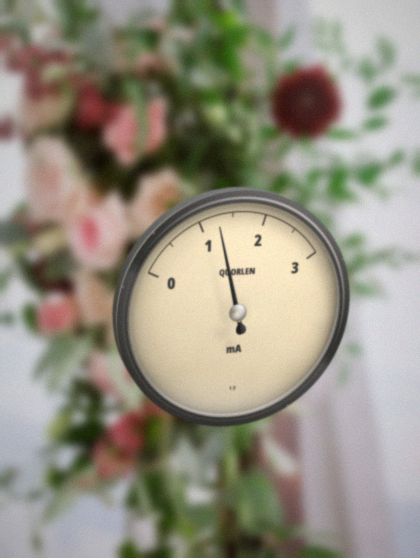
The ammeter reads 1.25 mA
